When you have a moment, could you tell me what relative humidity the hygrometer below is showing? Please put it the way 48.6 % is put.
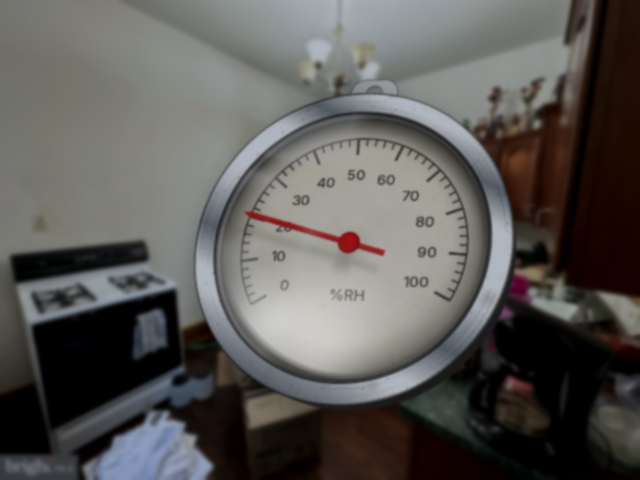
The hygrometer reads 20 %
